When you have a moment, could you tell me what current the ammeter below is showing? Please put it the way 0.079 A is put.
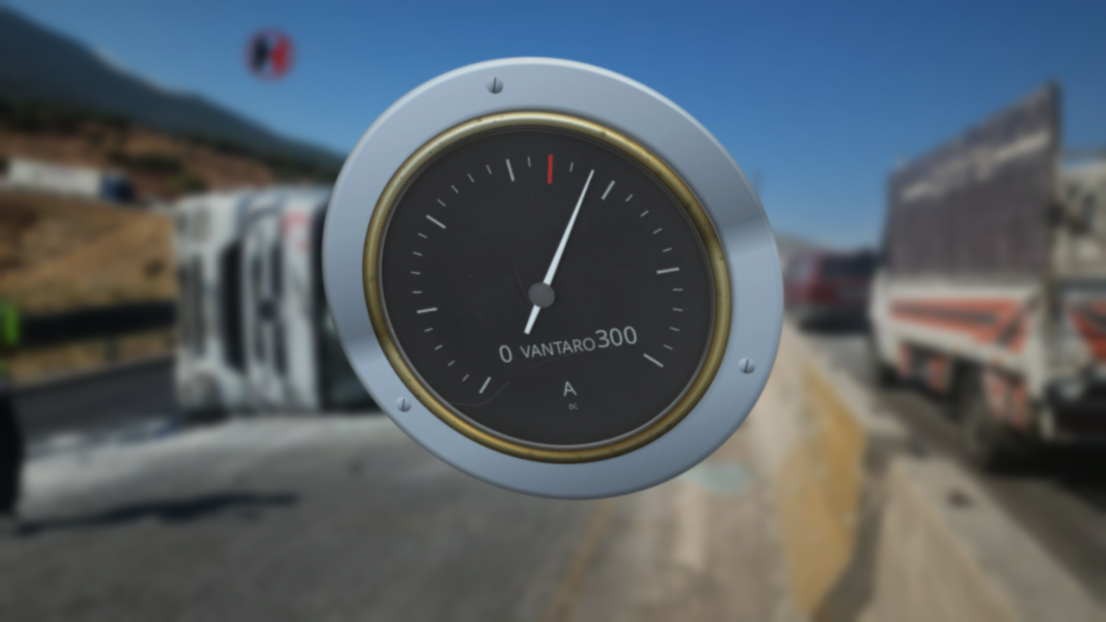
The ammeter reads 190 A
